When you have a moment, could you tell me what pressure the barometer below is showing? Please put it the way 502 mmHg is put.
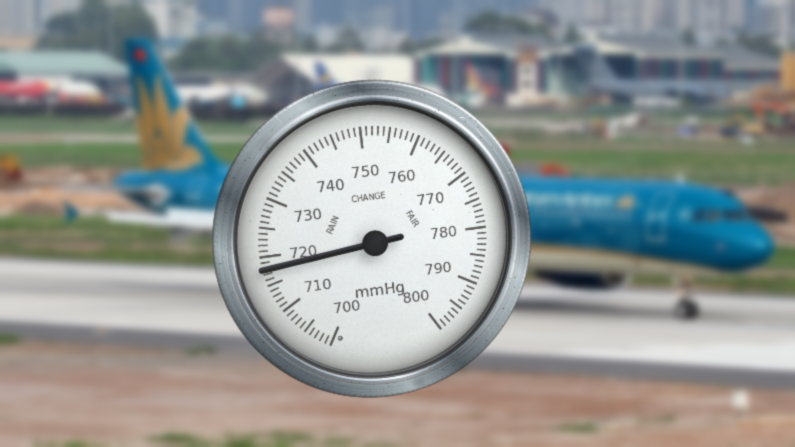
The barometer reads 718 mmHg
